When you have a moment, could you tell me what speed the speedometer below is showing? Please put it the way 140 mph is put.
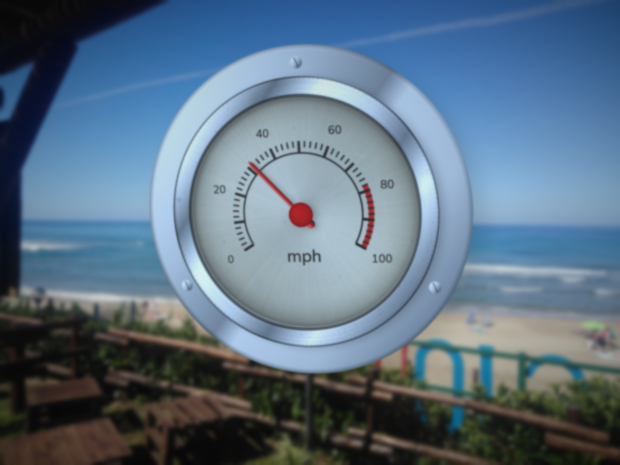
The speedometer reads 32 mph
